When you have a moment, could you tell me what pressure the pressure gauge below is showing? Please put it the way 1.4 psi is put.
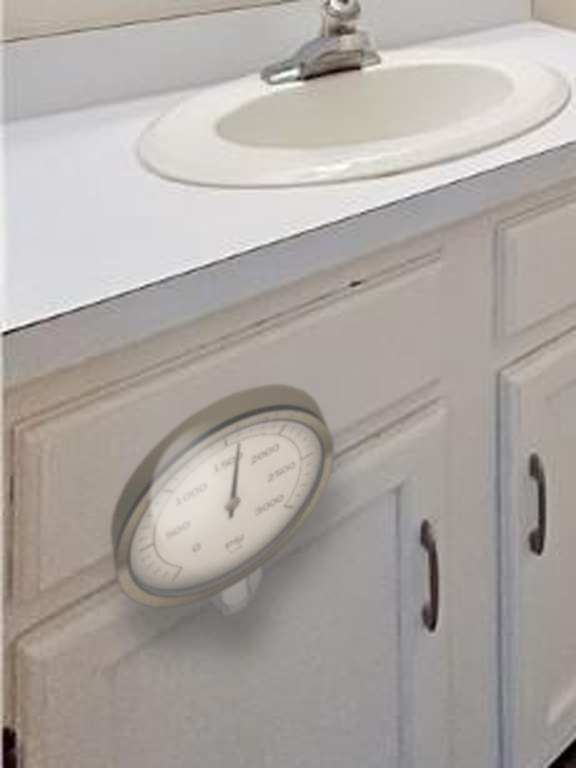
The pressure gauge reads 1600 psi
